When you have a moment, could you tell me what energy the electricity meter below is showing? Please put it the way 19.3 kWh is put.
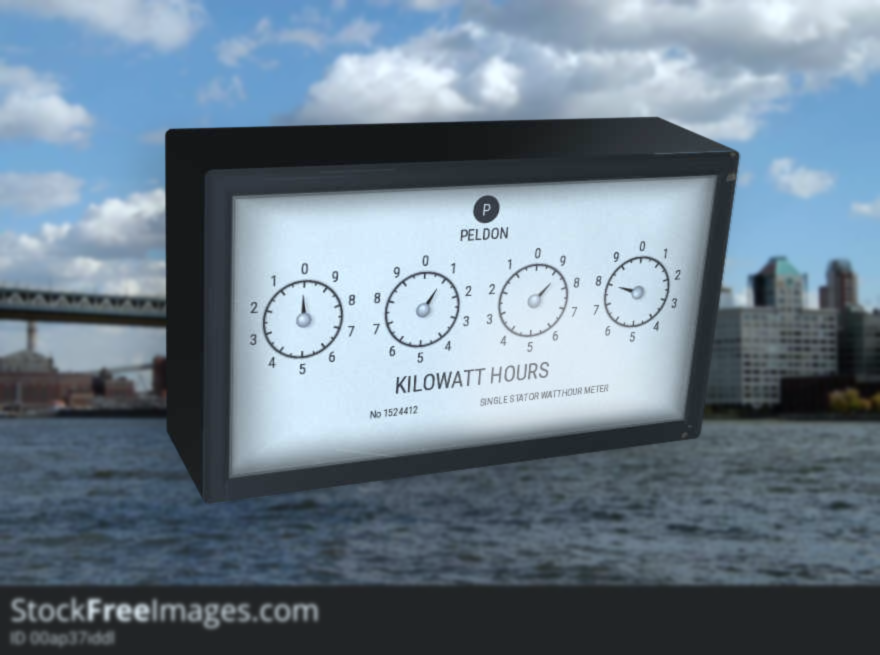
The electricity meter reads 88 kWh
